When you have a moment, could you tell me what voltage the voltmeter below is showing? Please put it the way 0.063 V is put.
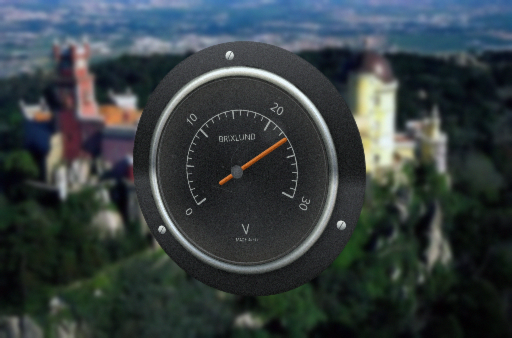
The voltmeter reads 23 V
